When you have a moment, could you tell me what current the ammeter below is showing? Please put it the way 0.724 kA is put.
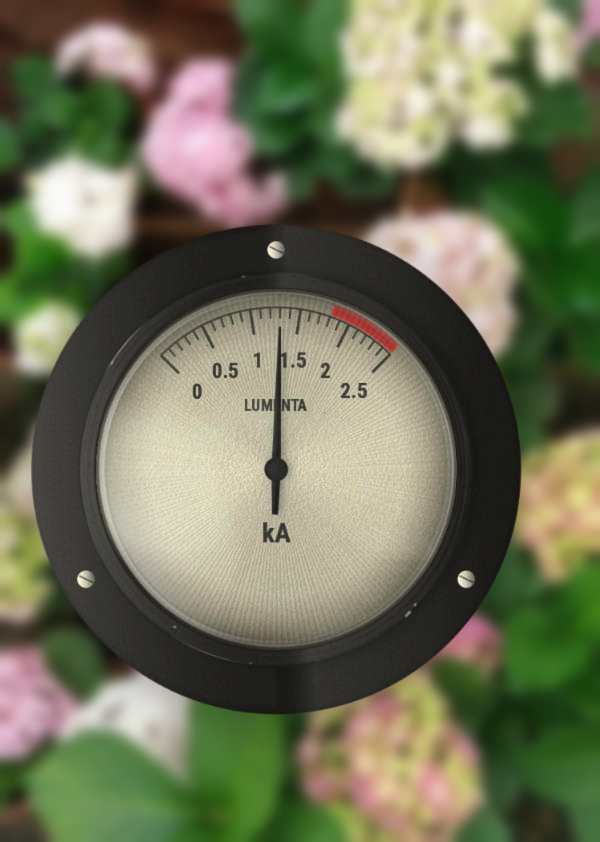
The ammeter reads 1.3 kA
